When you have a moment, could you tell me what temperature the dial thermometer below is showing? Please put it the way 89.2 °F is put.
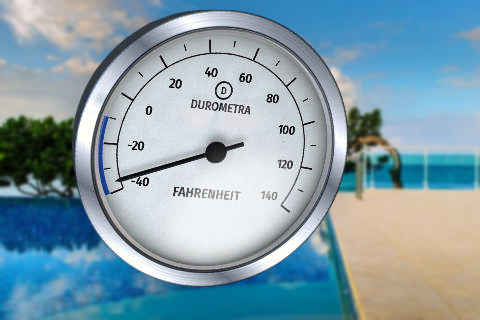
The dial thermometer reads -35 °F
